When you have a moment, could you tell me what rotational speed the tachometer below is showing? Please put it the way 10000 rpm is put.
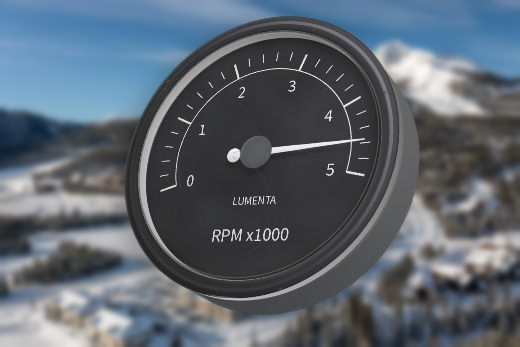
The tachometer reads 4600 rpm
